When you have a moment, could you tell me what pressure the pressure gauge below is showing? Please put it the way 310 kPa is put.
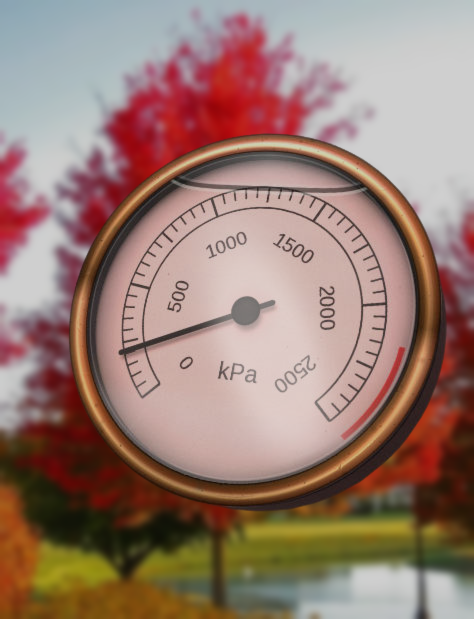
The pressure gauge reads 200 kPa
